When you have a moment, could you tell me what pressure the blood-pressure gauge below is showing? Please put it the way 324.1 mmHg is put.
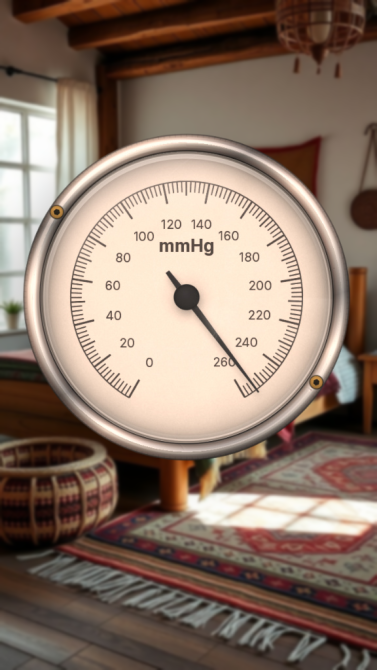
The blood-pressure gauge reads 254 mmHg
